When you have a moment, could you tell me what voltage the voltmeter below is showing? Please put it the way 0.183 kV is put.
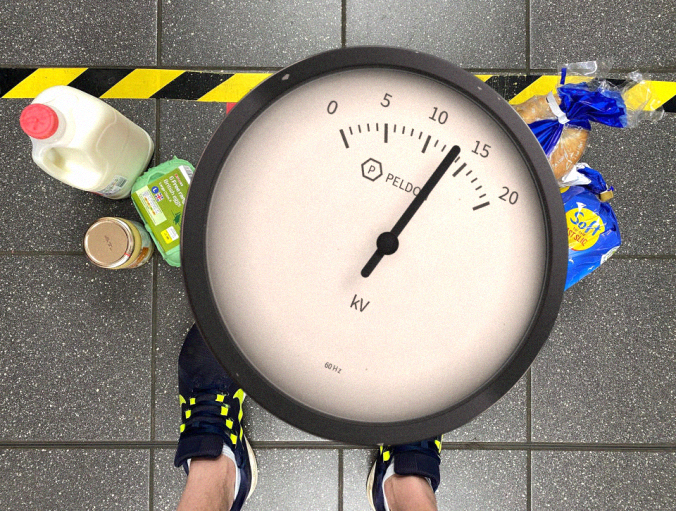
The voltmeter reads 13 kV
